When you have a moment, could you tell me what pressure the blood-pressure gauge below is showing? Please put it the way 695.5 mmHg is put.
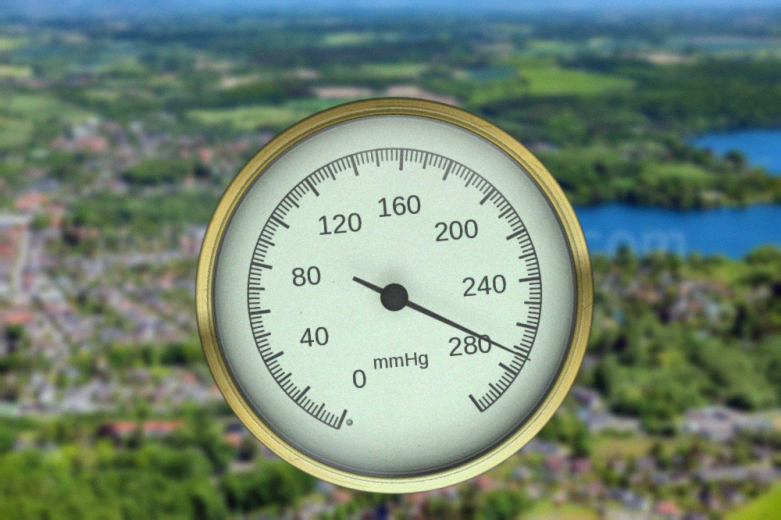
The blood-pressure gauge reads 272 mmHg
